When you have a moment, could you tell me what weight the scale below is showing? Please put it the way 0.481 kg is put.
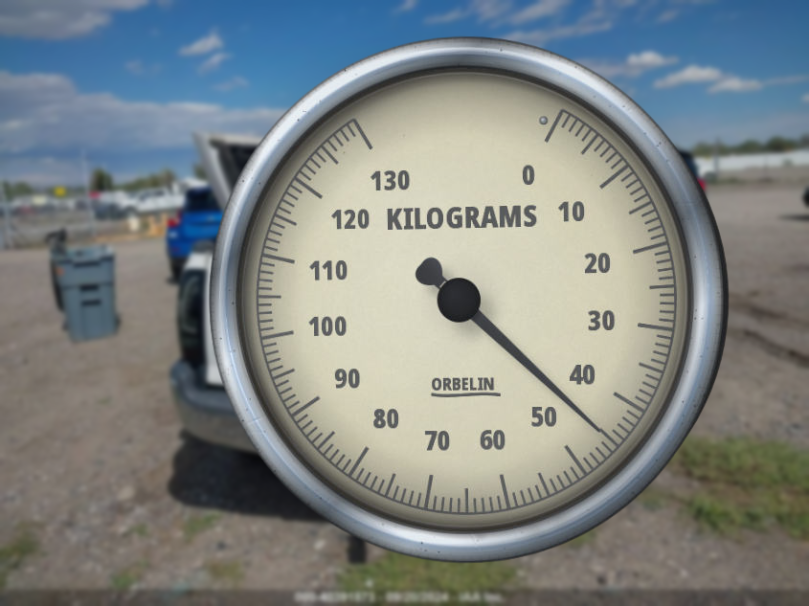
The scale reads 45 kg
